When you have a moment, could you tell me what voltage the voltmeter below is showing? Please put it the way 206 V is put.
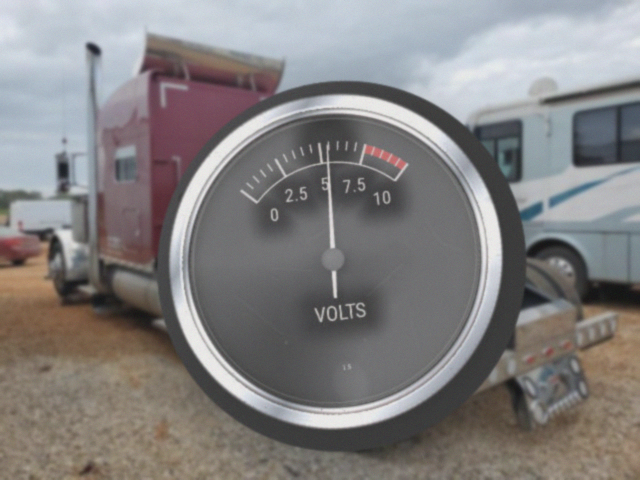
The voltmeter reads 5.5 V
